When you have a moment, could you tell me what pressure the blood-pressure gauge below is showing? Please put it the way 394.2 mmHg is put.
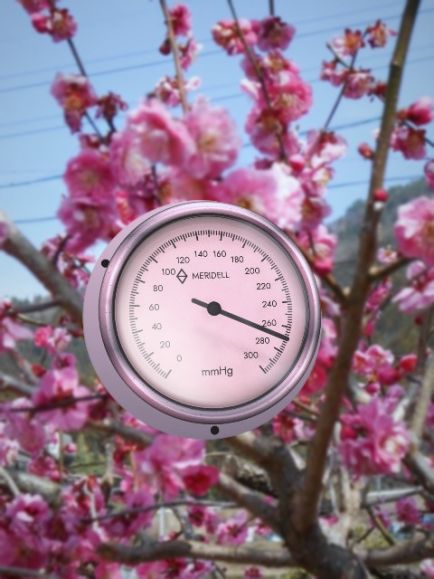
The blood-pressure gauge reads 270 mmHg
